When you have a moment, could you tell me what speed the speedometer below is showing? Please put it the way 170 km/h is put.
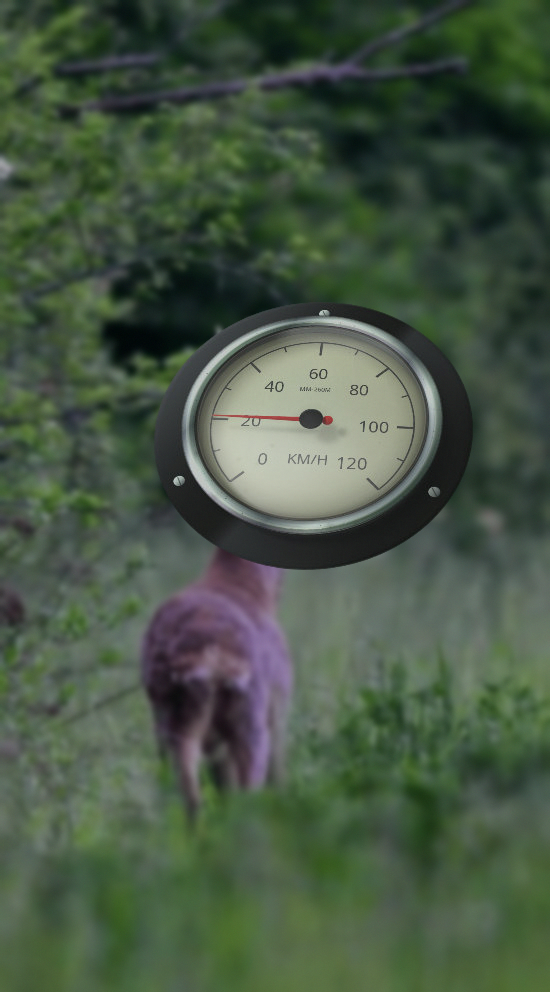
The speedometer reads 20 km/h
